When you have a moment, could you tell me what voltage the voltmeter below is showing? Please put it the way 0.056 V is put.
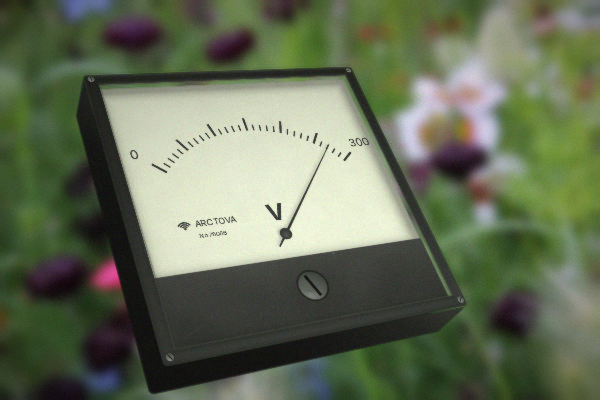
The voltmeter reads 270 V
